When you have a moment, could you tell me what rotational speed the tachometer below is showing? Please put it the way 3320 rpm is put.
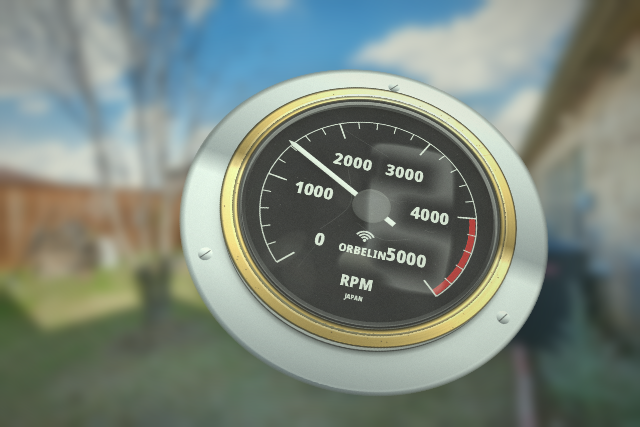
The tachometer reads 1400 rpm
